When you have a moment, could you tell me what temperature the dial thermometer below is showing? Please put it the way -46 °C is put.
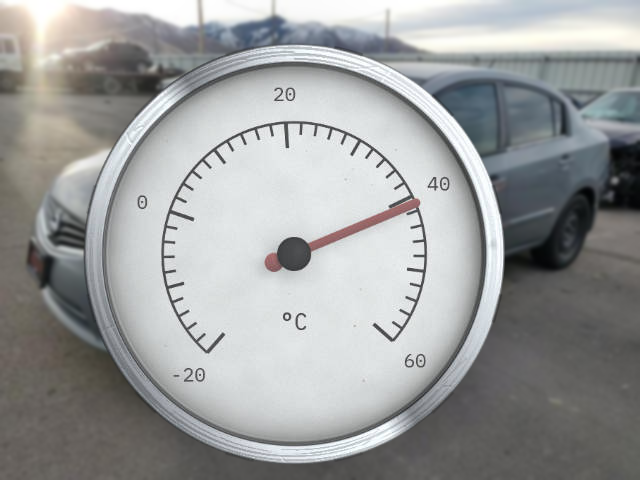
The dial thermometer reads 41 °C
